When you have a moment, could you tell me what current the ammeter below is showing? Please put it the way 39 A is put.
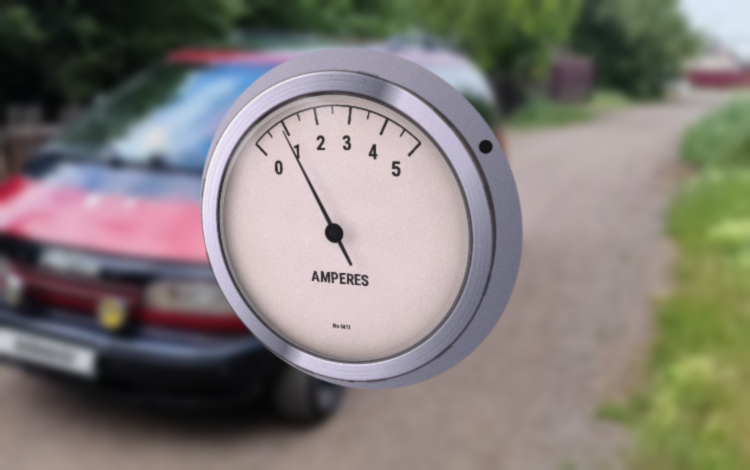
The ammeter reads 1 A
